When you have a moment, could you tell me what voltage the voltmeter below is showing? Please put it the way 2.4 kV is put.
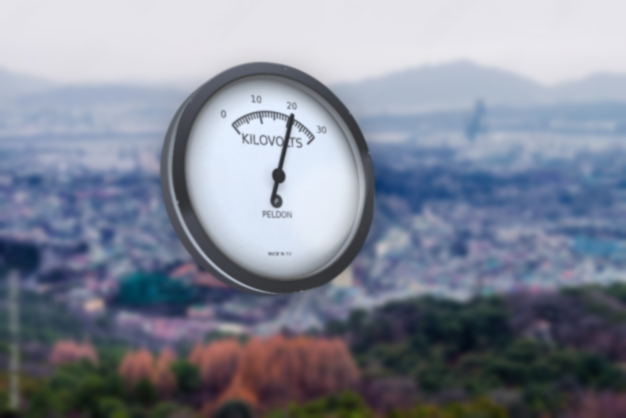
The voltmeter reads 20 kV
